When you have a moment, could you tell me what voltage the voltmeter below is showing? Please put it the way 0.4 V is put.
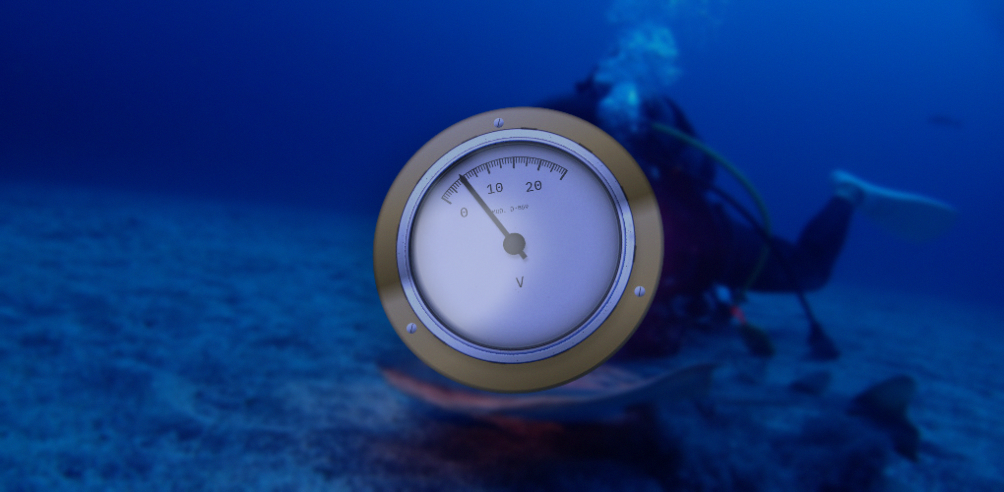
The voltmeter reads 5 V
